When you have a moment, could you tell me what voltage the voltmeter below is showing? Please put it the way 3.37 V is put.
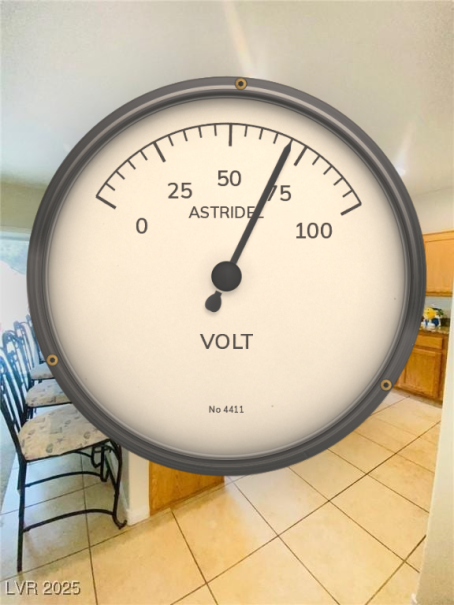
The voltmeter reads 70 V
